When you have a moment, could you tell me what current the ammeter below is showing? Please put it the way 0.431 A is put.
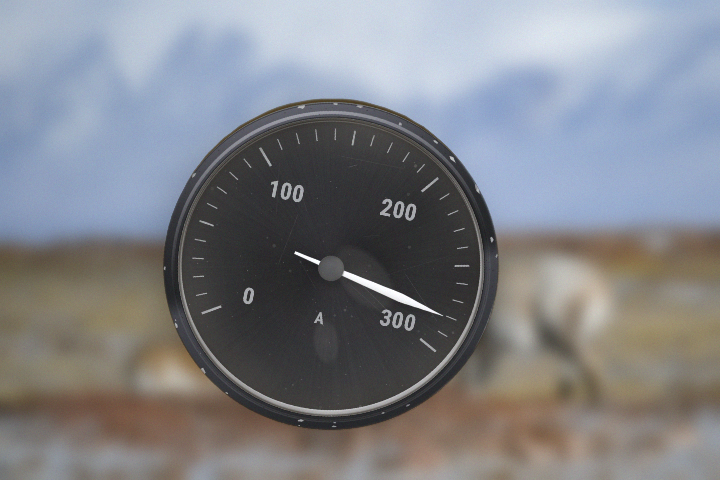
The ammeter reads 280 A
